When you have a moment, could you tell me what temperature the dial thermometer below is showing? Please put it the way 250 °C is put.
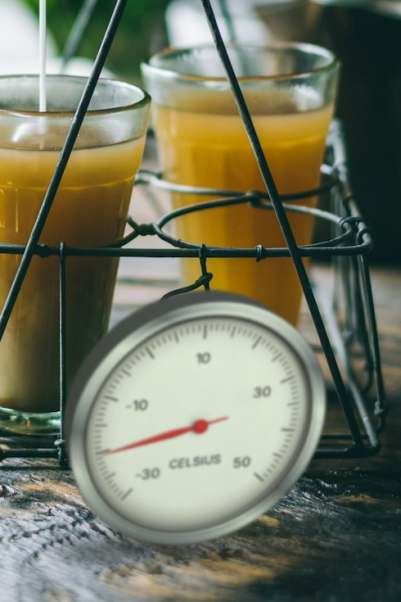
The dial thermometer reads -20 °C
